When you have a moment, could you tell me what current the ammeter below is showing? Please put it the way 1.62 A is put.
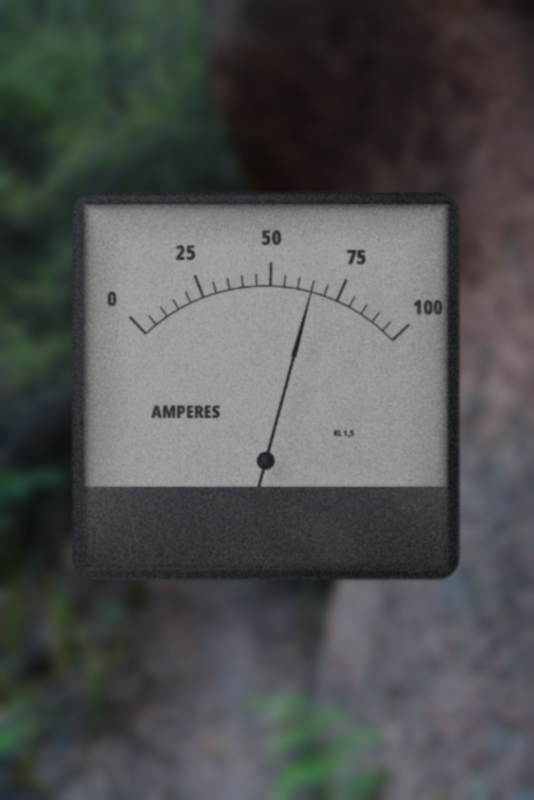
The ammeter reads 65 A
